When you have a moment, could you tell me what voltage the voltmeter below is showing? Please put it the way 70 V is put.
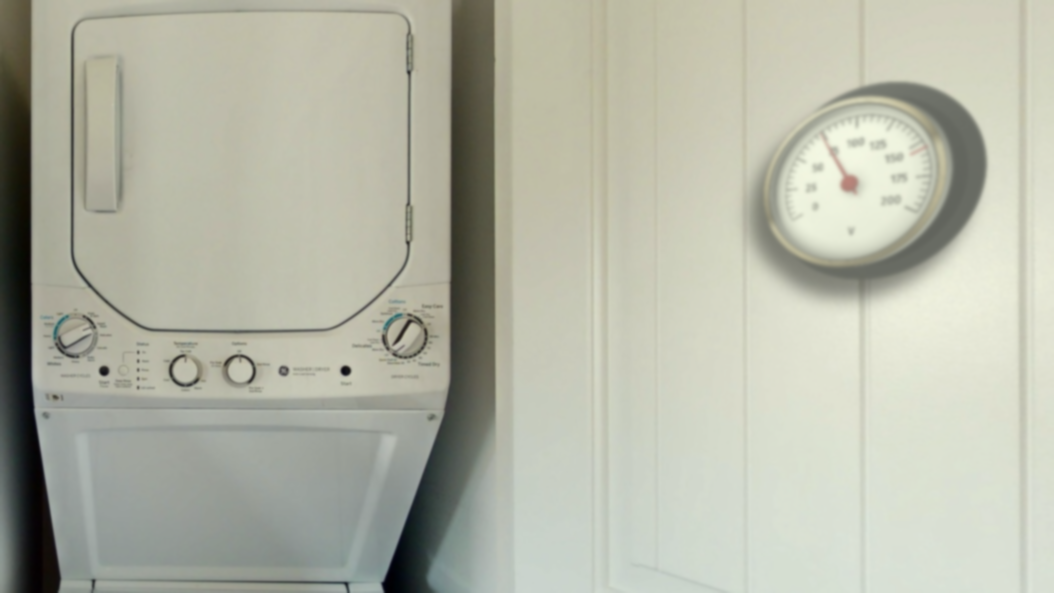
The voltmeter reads 75 V
